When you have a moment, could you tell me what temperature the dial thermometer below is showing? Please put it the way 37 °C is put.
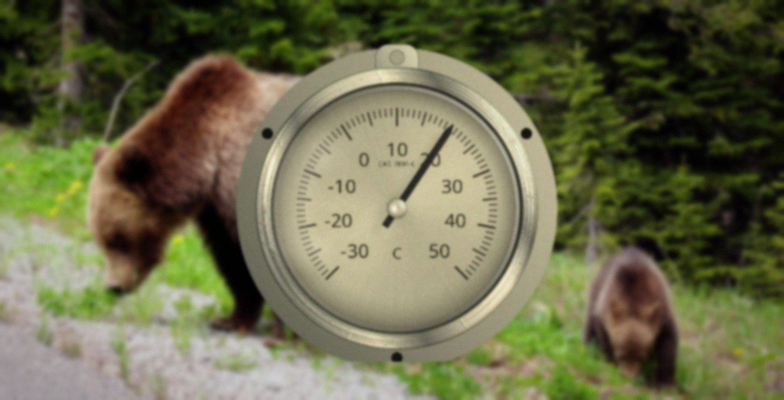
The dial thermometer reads 20 °C
